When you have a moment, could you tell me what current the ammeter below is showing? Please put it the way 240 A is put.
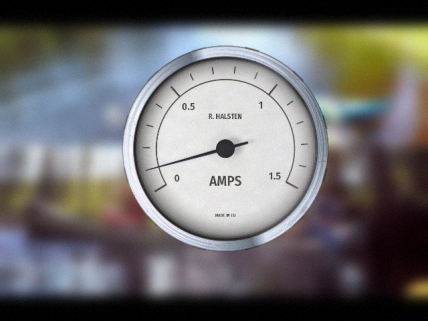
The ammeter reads 0.1 A
